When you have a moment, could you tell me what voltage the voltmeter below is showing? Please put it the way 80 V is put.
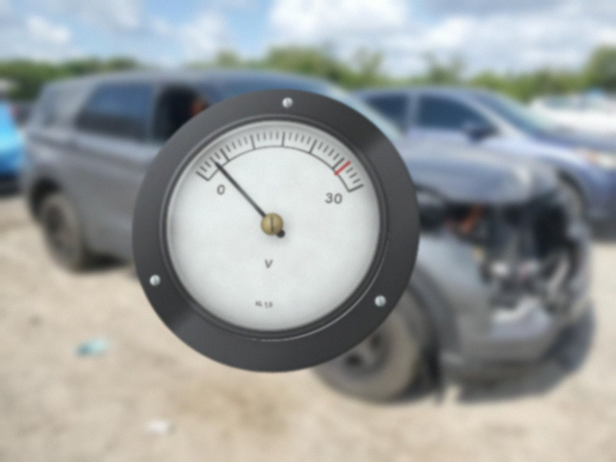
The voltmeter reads 3 V
